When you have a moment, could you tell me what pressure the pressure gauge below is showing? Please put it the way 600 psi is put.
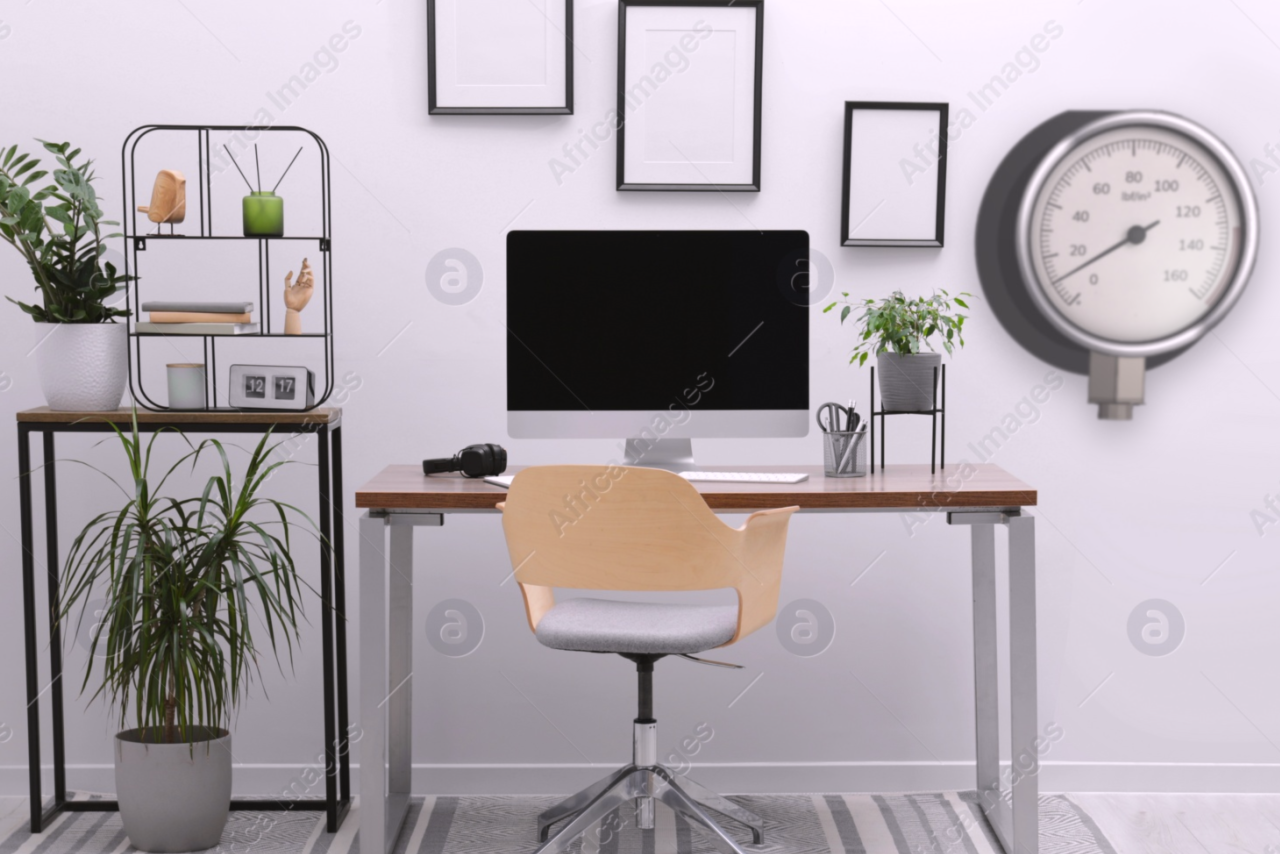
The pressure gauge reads 10 psi
